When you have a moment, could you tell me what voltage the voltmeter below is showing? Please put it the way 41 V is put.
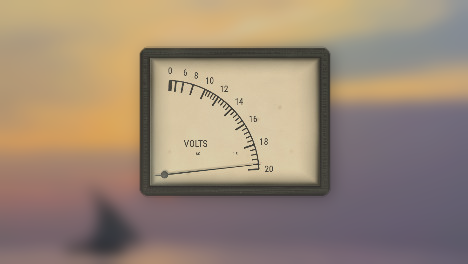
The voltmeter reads 19.6 V
